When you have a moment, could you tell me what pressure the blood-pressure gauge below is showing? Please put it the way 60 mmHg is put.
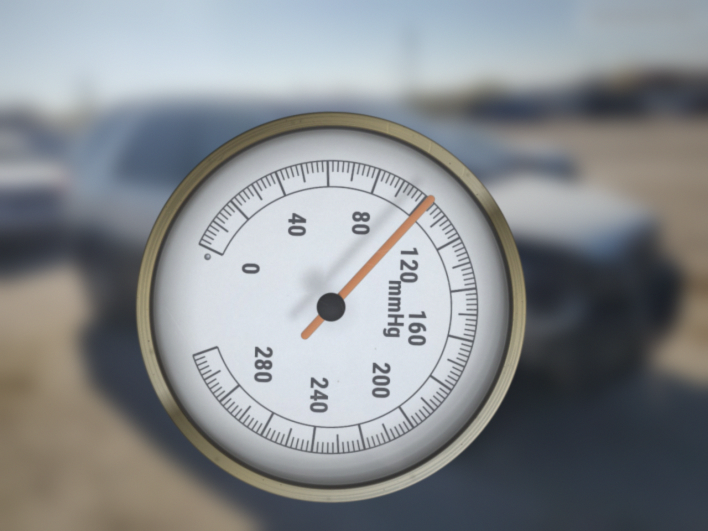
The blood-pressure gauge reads 102 mmHg
